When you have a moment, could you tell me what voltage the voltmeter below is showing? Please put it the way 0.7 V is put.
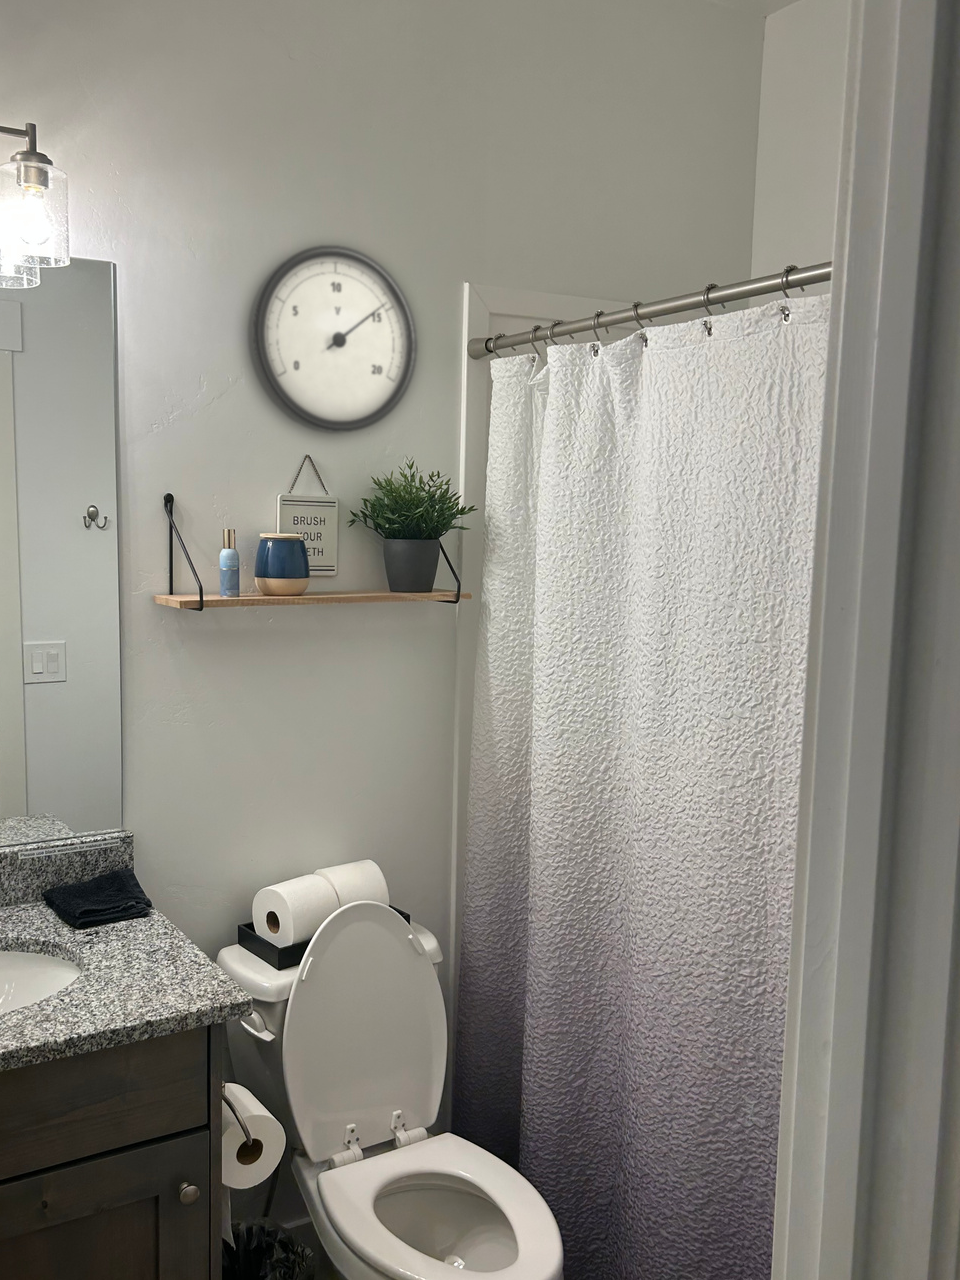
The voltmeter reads 14.5 V
